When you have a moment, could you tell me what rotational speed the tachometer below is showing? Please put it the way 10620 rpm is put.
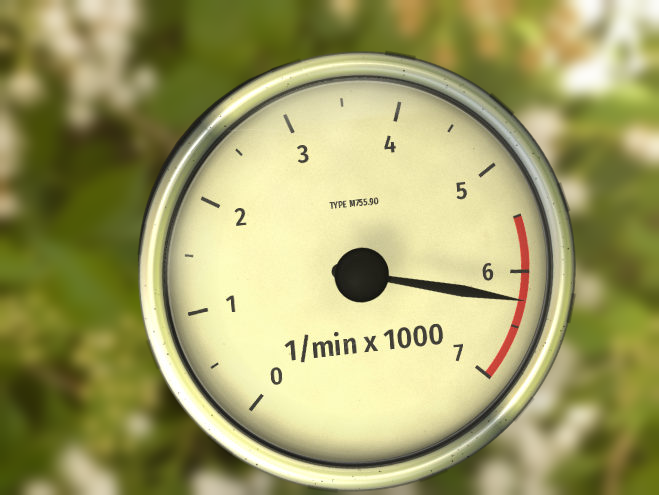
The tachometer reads 6250 rpm
